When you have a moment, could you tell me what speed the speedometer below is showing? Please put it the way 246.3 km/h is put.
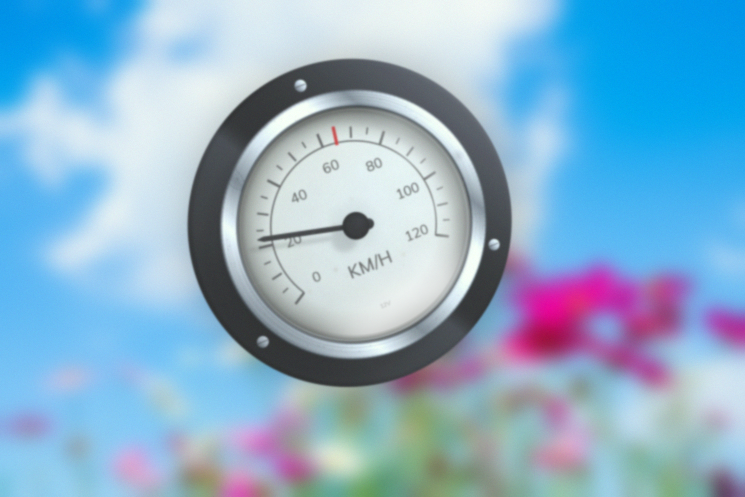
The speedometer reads 22.5 km/h
